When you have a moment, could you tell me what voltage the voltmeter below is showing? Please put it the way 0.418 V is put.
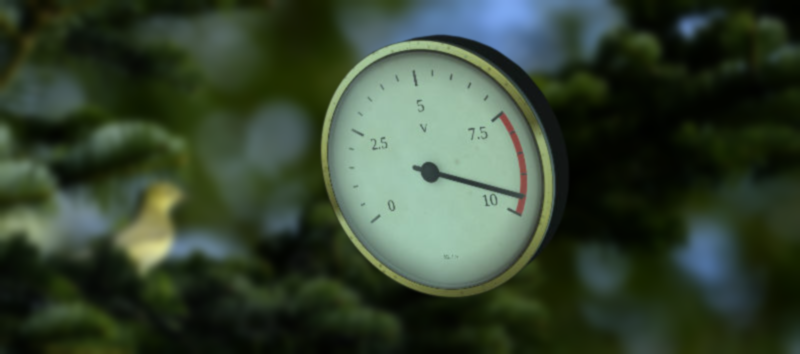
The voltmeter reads 9.5 V
